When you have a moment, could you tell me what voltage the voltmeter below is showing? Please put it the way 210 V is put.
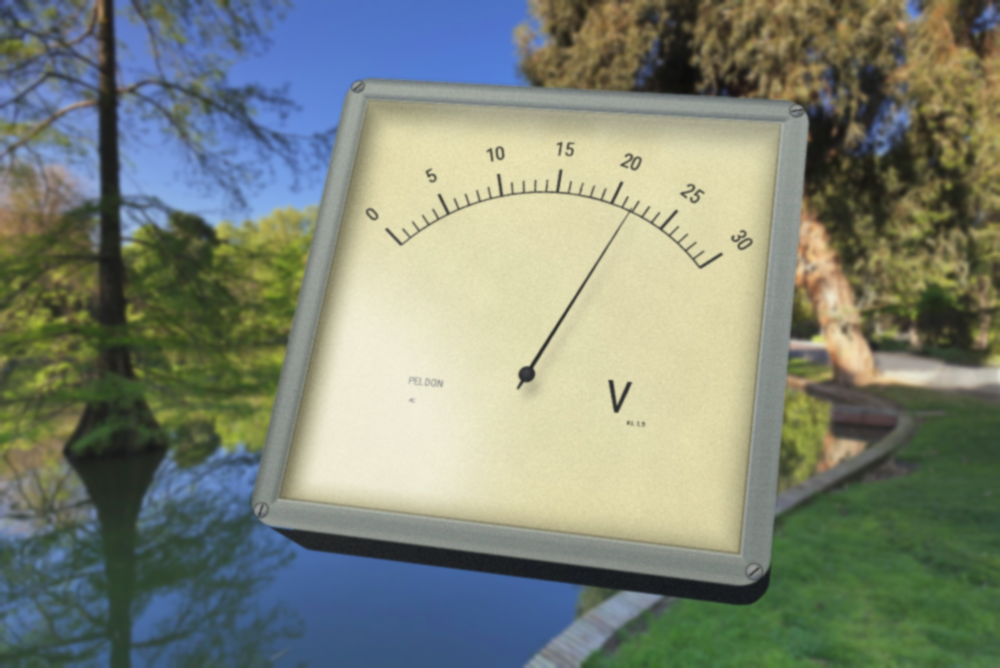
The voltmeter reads 22 V
